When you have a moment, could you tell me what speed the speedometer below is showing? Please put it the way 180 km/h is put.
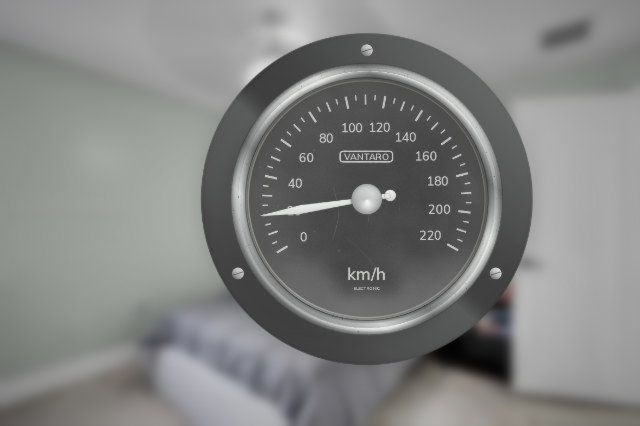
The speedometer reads 20 km/h
